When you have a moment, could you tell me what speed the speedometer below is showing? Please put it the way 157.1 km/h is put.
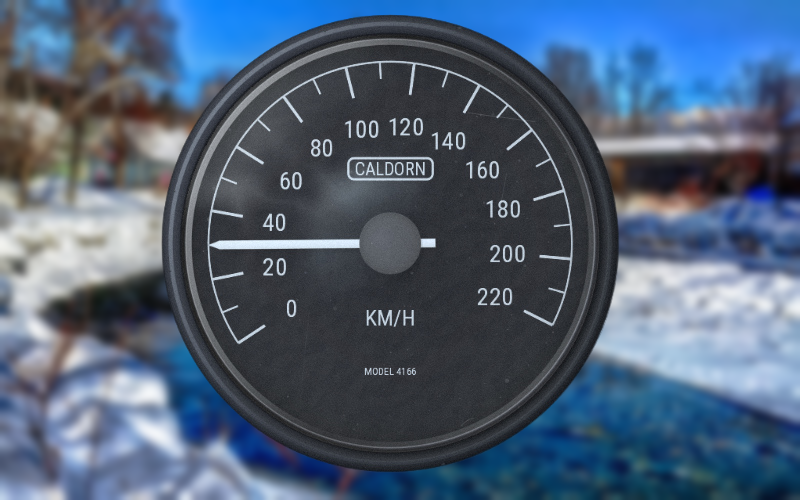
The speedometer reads 30 km/h
